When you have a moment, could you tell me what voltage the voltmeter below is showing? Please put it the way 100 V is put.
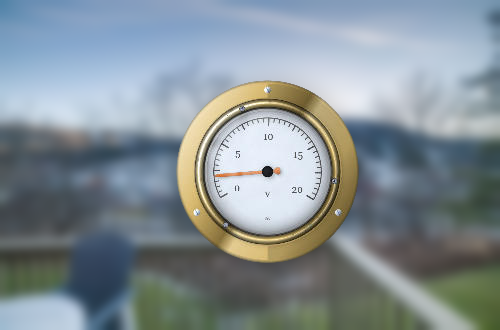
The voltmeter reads 2 V
